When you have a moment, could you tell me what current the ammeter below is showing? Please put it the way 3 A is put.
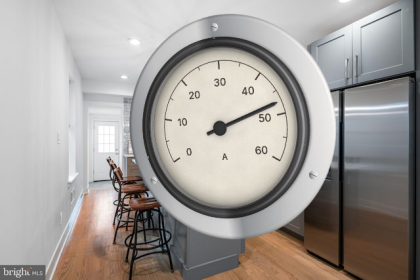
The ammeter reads 47.5 A
